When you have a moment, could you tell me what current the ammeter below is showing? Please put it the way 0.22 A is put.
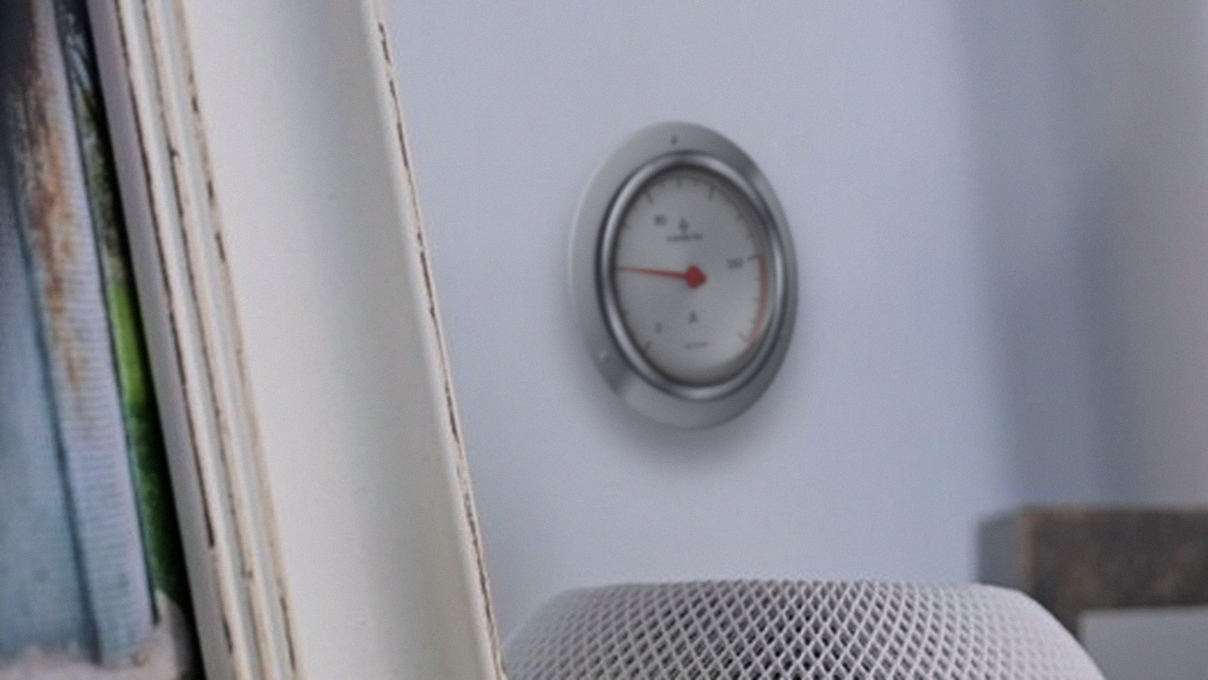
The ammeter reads 40 A
